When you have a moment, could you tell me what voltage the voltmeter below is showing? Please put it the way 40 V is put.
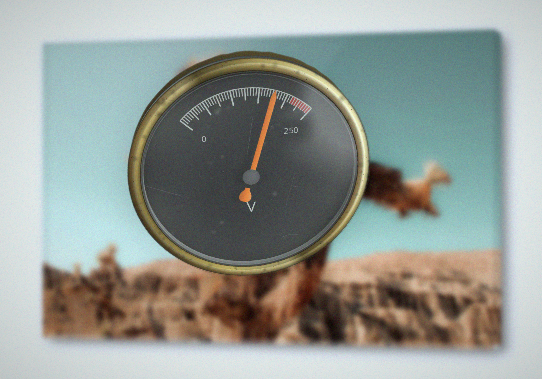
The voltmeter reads 175 V
